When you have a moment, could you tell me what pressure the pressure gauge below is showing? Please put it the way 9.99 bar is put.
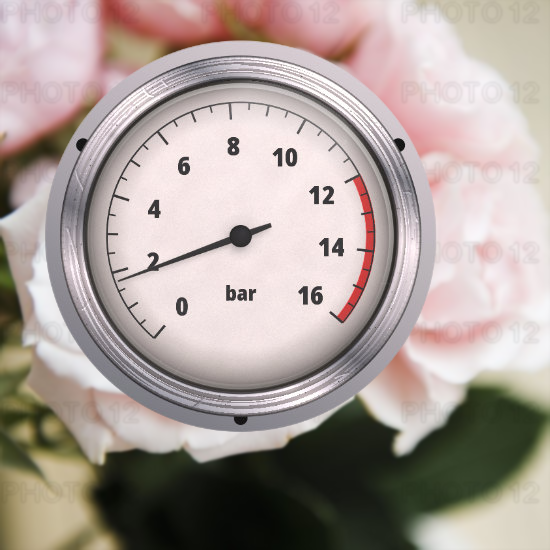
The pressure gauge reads 1.75 bar
